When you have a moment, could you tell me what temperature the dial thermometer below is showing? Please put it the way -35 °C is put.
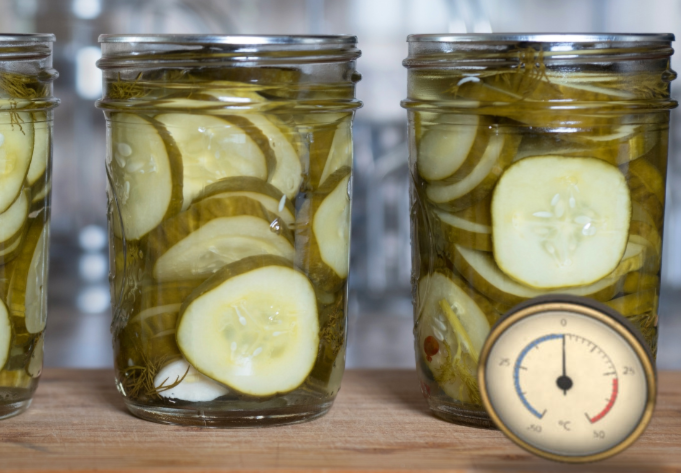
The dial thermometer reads 0 °C
